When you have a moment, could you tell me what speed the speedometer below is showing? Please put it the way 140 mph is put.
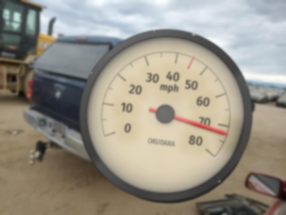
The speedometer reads 72.5 mph
